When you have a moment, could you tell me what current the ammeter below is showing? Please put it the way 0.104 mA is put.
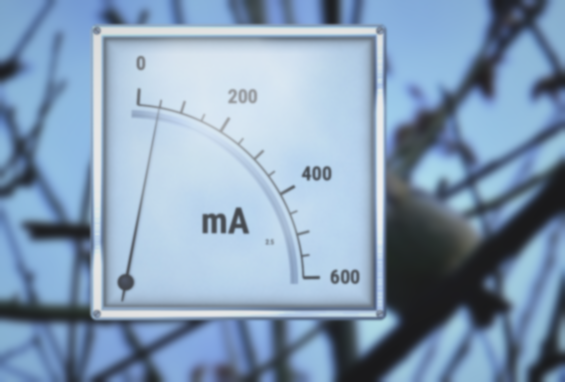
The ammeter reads 50 mA
